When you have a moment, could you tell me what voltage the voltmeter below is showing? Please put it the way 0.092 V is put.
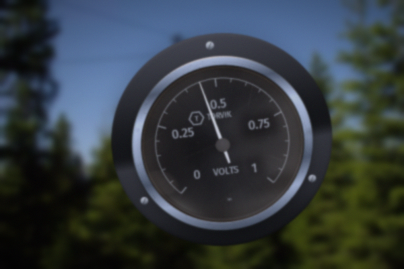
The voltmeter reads 0.45 V
